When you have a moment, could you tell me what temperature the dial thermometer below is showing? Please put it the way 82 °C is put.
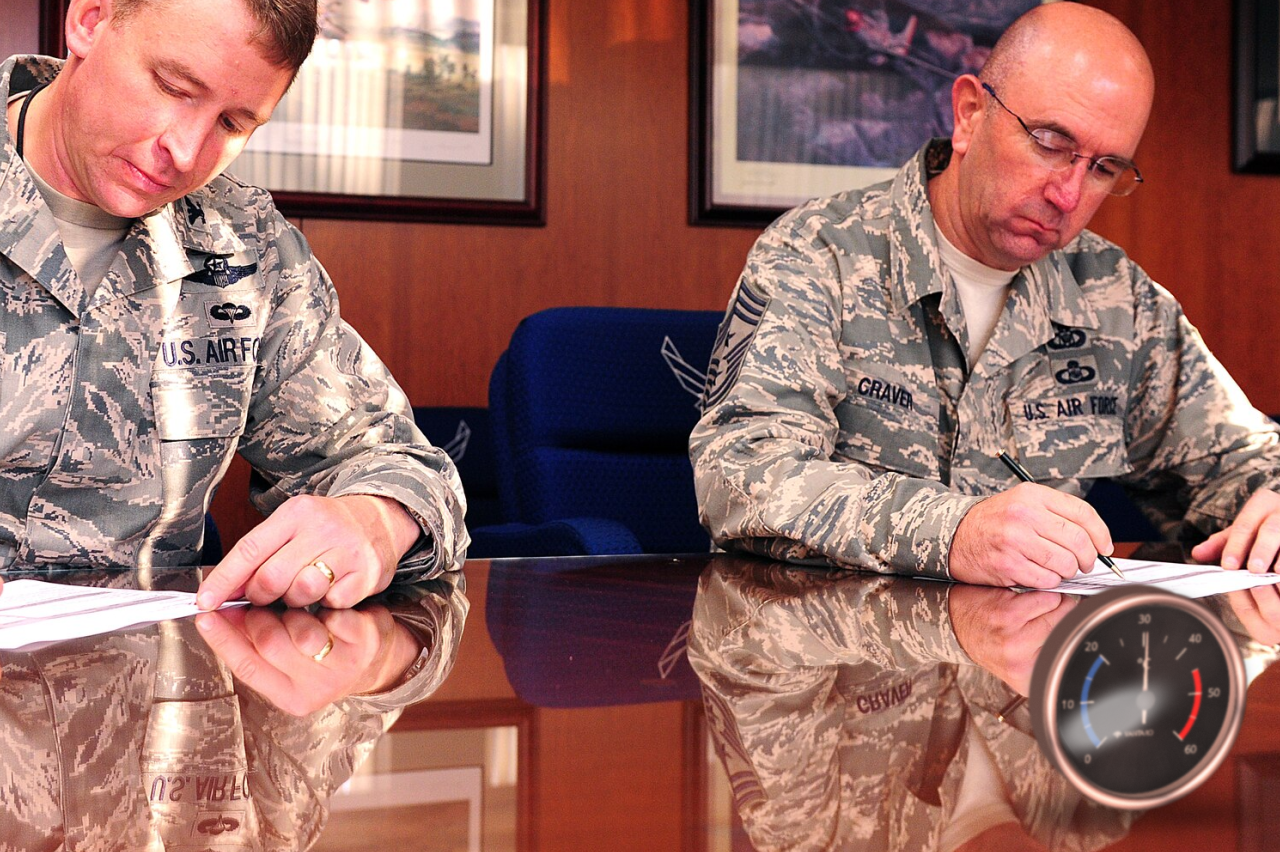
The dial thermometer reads 30 °C
